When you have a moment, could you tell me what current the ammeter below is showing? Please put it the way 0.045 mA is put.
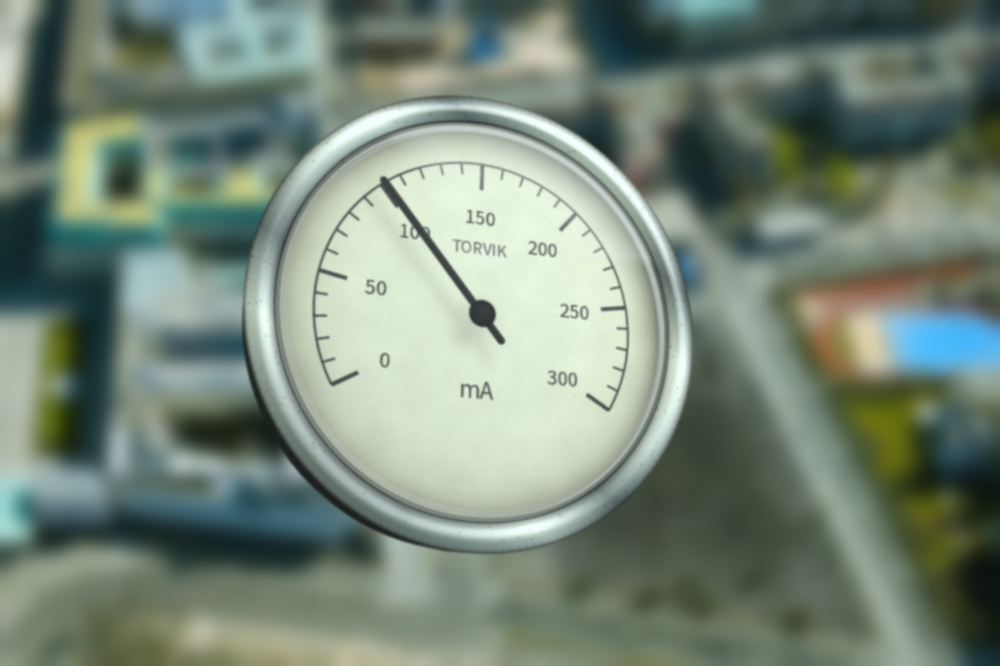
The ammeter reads 100 mA
